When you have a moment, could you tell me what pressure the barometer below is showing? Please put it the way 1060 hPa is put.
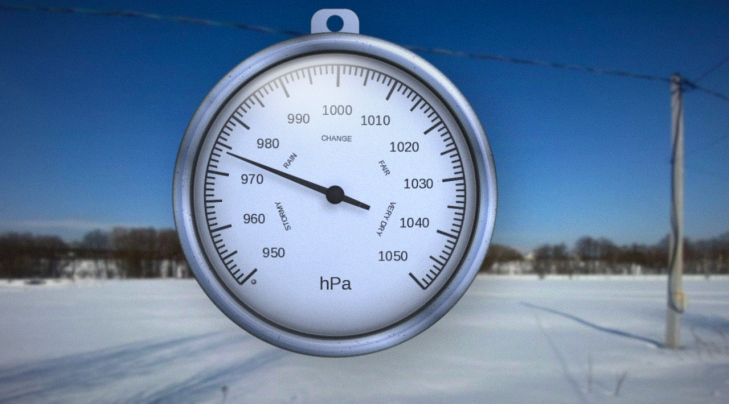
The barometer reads 974 hPa
